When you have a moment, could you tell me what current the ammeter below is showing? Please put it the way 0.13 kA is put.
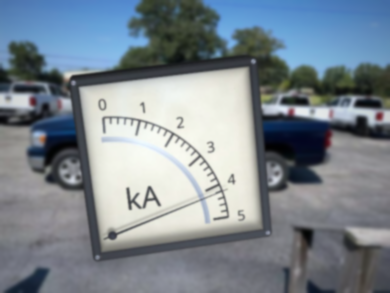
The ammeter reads 4.2 kA
